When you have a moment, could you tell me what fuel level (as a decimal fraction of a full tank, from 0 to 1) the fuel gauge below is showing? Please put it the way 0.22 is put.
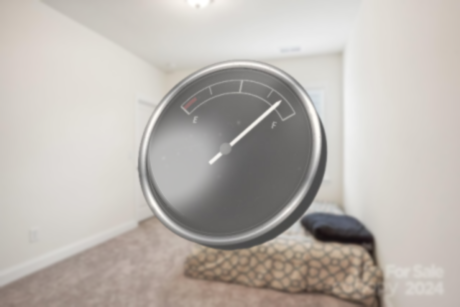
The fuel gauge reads 0.875
